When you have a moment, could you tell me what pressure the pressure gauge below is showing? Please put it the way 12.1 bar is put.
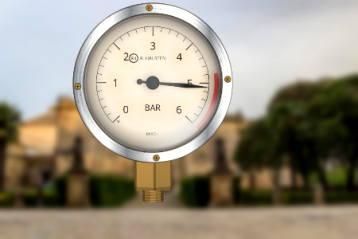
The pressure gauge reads 5.1 bar
